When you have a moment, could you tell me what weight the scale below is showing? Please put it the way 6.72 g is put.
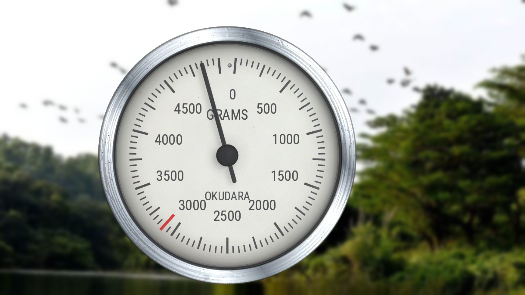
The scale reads 4850 g
